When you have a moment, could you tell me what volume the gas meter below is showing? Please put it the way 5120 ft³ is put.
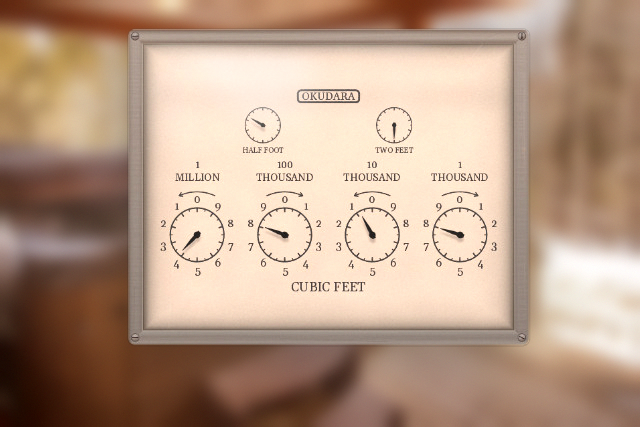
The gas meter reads 380800 ft³
